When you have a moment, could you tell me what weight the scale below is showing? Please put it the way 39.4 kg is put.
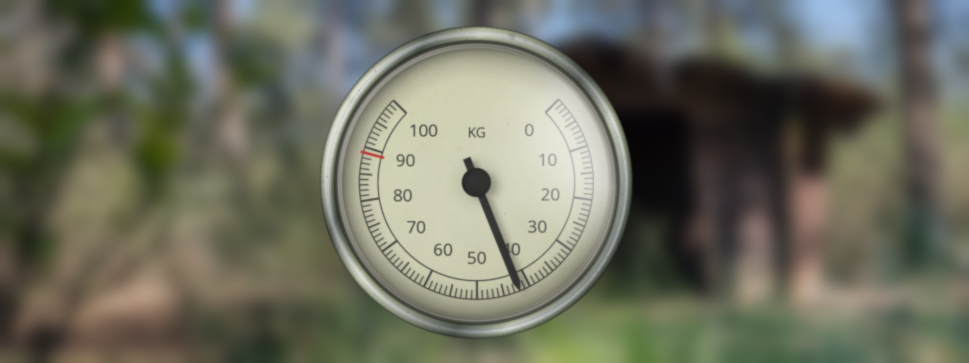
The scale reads 42 kg
